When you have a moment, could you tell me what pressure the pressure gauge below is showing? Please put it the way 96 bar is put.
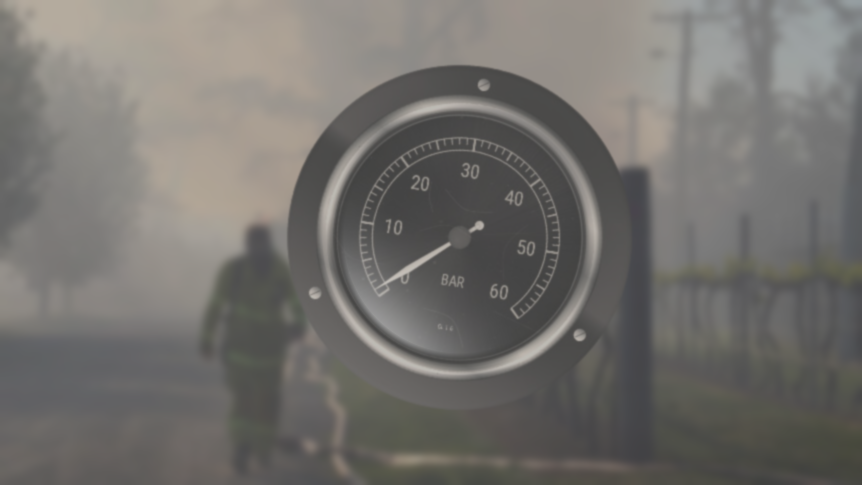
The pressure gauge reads 1 bar
